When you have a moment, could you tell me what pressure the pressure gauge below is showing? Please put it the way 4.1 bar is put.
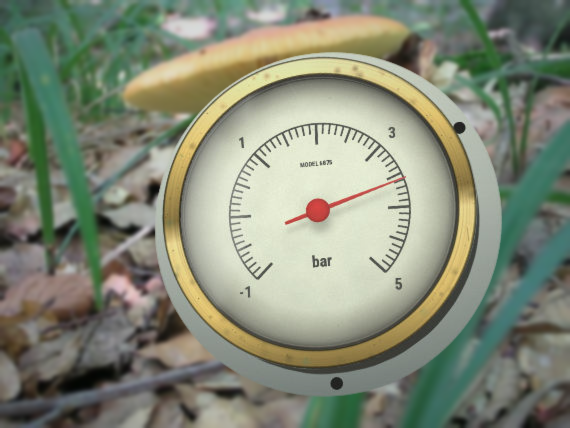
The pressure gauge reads 3.6 bar
